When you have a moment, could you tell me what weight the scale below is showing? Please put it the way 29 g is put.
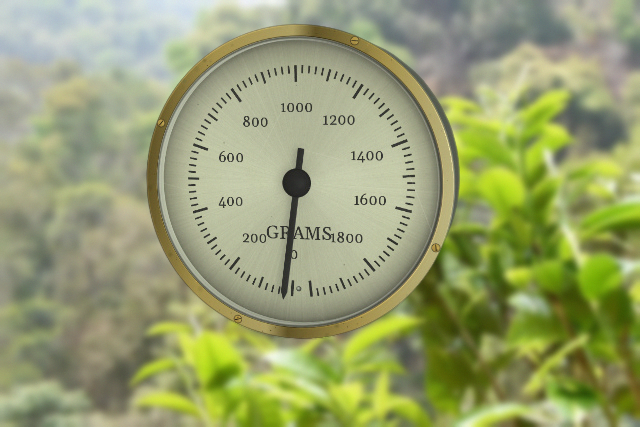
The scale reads 20 g
